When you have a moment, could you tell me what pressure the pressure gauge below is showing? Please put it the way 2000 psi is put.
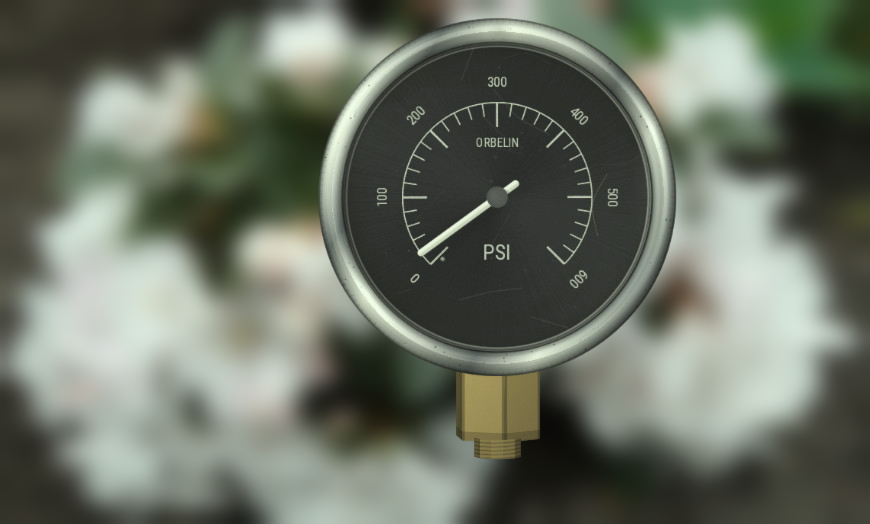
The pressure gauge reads 20 psi
